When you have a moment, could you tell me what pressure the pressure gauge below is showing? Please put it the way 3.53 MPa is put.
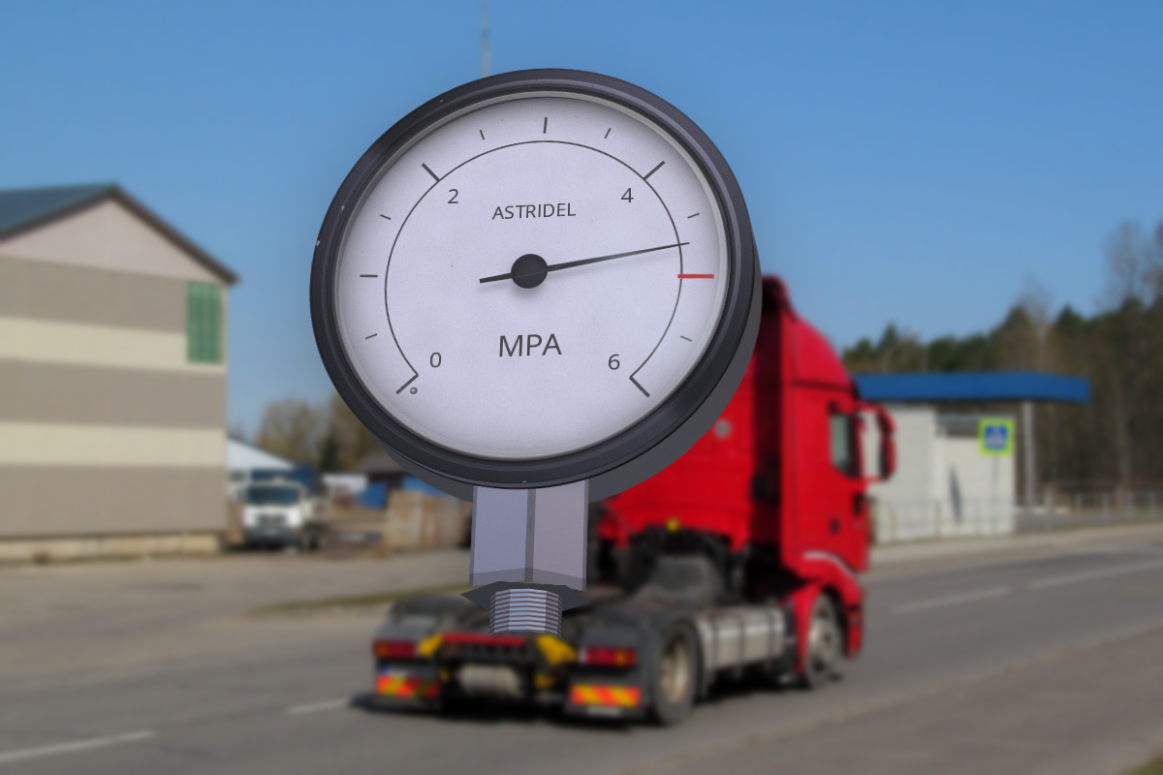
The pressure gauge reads 4.75 MPa
